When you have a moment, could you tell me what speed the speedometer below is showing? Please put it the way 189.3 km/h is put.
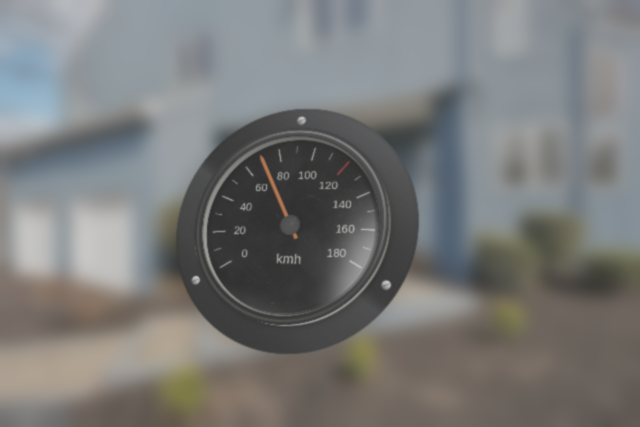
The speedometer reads 70 km/h
